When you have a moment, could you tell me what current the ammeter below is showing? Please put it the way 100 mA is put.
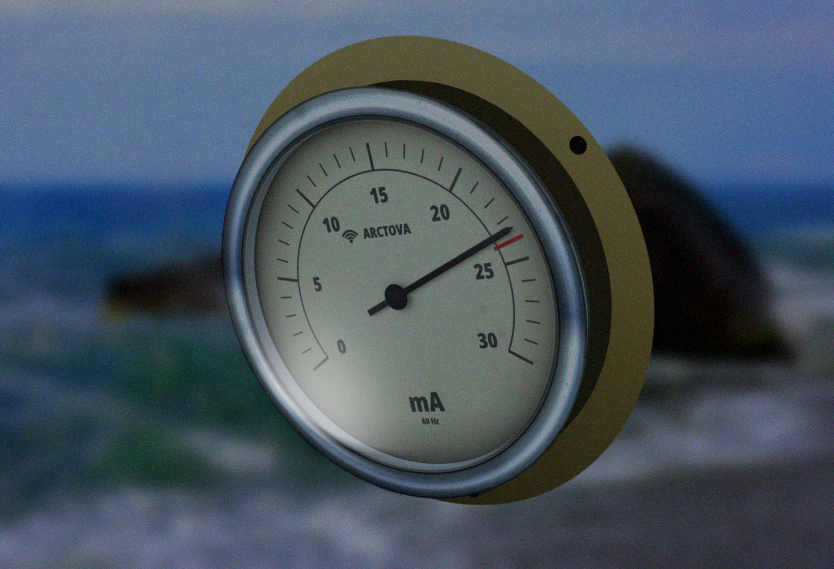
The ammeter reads 23.5 mA
